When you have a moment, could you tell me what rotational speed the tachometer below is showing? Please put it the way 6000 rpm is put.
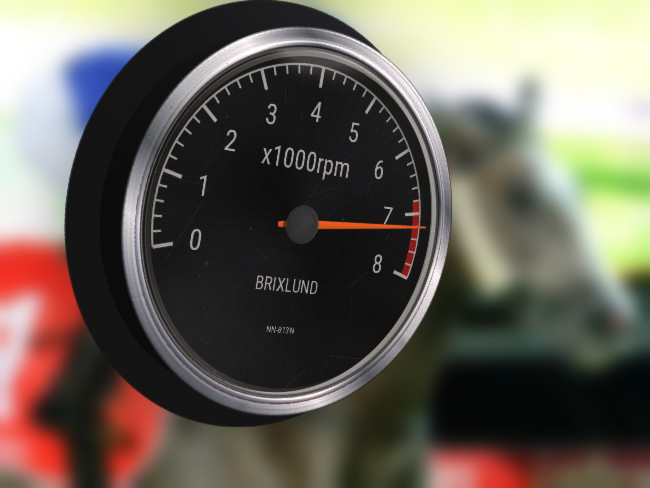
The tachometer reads 7200 rpm
